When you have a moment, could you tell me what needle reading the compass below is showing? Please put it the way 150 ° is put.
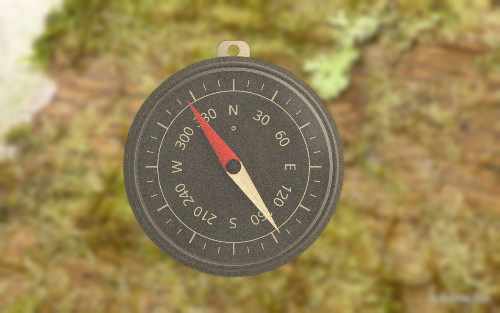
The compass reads 325 °
